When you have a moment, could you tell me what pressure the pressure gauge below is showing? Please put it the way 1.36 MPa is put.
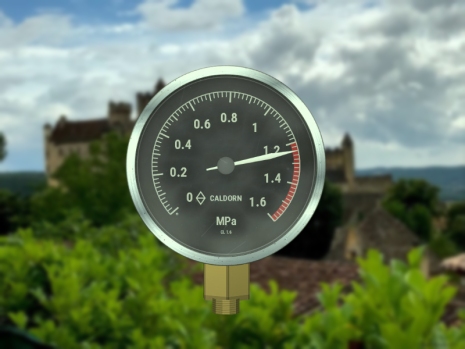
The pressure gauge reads 1.24 MPa
